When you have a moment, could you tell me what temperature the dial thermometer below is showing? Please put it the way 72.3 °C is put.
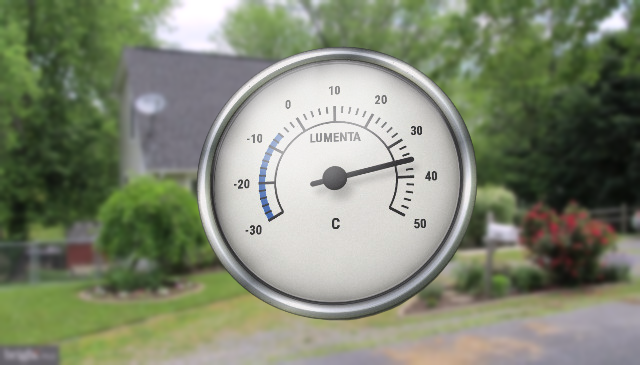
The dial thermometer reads 36 °C
